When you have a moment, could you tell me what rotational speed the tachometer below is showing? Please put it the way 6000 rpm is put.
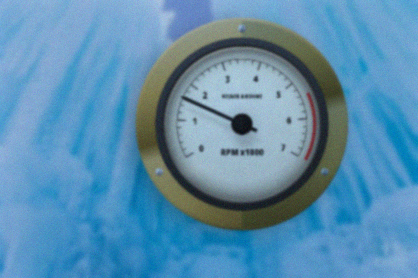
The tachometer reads 1600 rpm
